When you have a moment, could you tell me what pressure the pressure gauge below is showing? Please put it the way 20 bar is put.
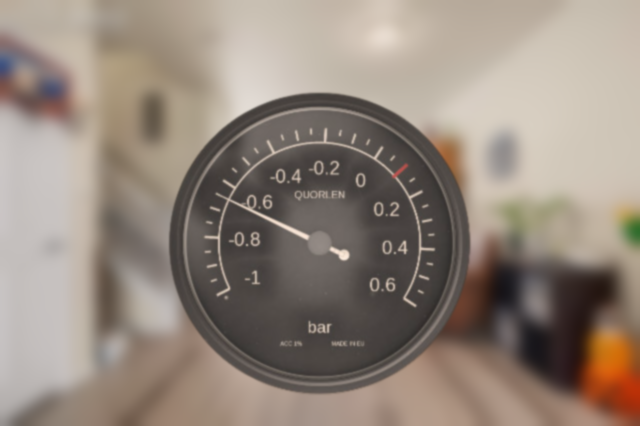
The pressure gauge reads -0.65 bar
